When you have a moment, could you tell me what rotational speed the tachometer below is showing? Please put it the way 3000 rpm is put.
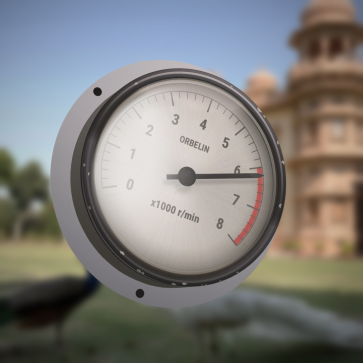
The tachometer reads 6200 rpm
